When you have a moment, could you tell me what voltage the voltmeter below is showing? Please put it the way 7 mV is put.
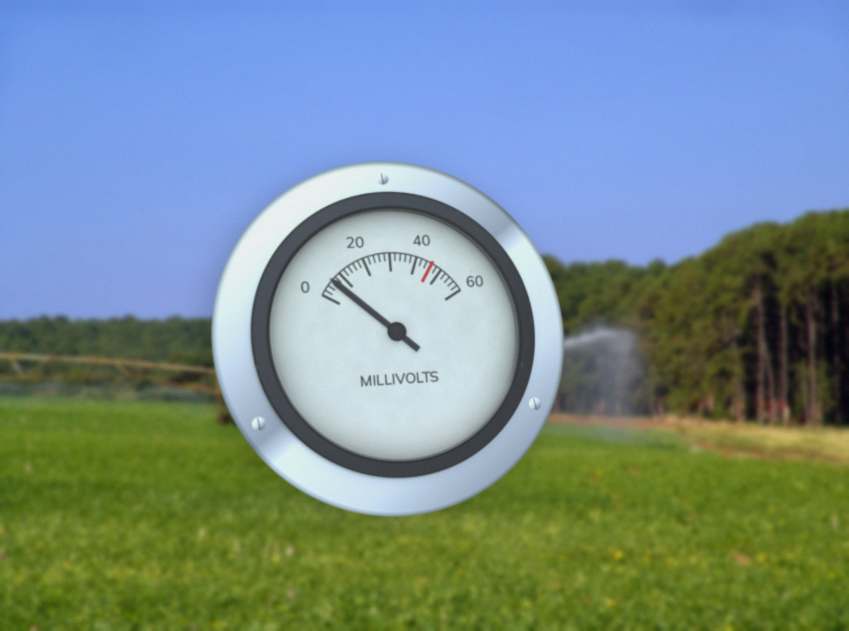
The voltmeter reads 6 mV
